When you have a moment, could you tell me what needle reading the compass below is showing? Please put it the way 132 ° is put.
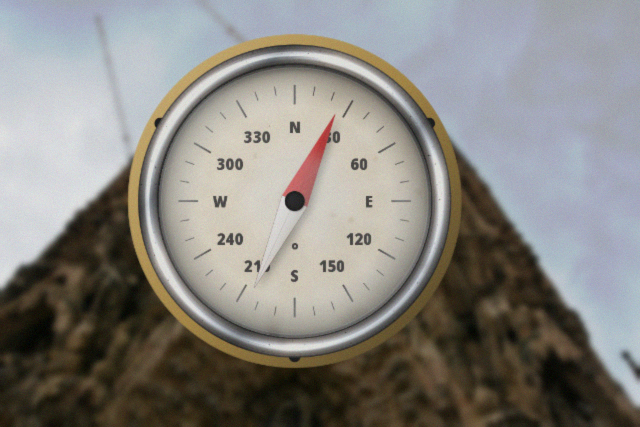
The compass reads 25 °
